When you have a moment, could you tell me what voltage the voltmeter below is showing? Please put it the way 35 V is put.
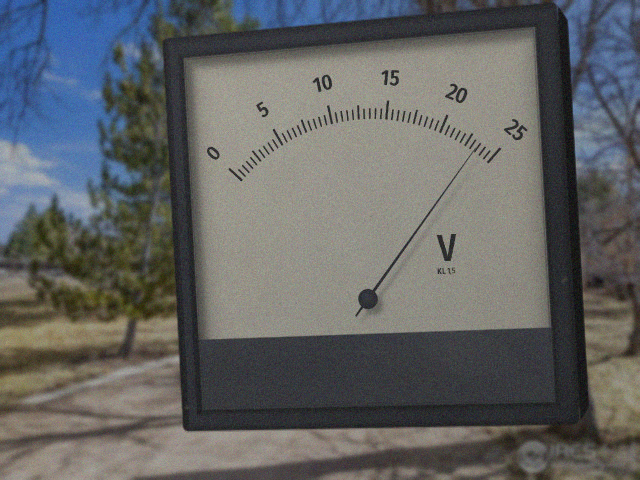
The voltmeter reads 23.5 V
